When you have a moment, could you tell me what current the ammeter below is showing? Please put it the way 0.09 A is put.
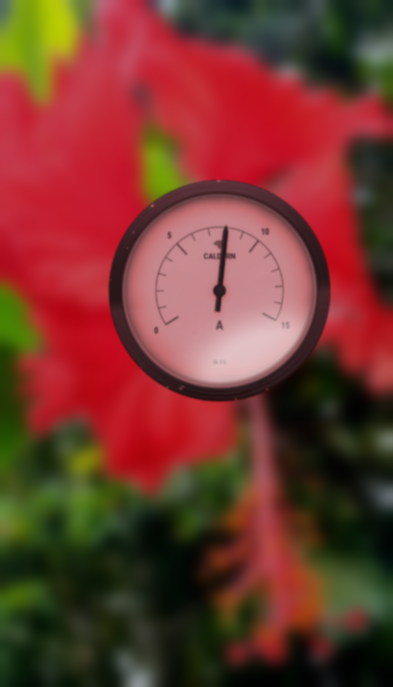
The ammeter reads 8 A
